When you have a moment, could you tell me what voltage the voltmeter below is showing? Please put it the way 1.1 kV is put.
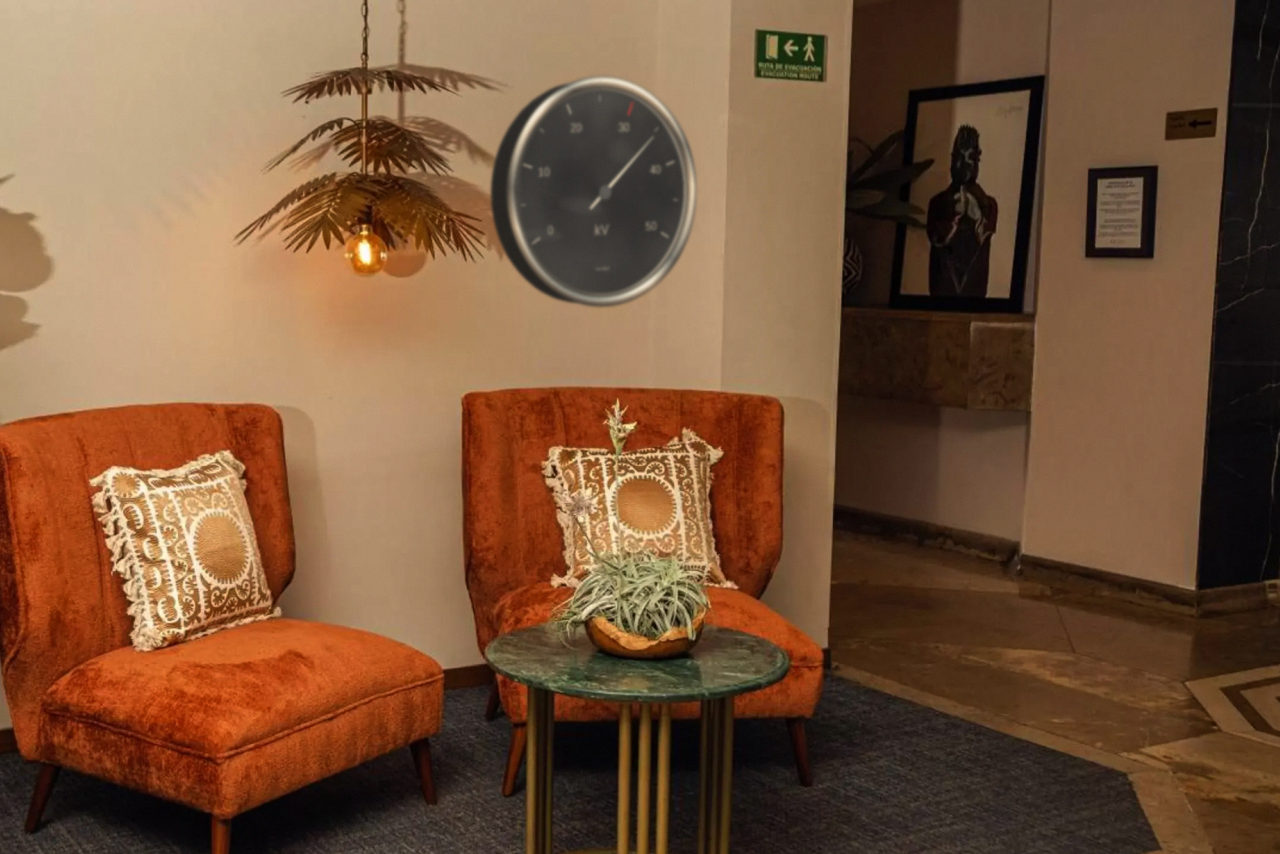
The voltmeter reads 35 kV
